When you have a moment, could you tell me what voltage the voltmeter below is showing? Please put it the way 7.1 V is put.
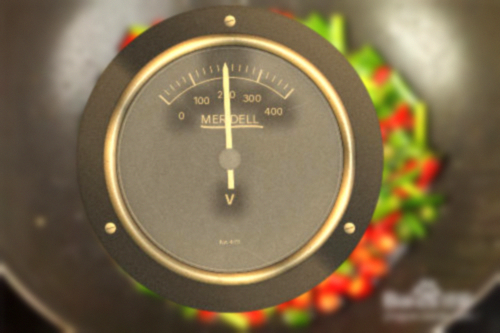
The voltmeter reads 200 V
